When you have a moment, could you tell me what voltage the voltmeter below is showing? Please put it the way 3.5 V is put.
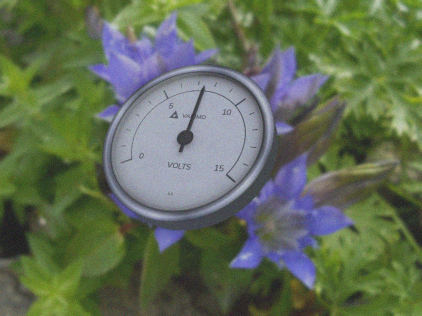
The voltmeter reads 7.5 V
